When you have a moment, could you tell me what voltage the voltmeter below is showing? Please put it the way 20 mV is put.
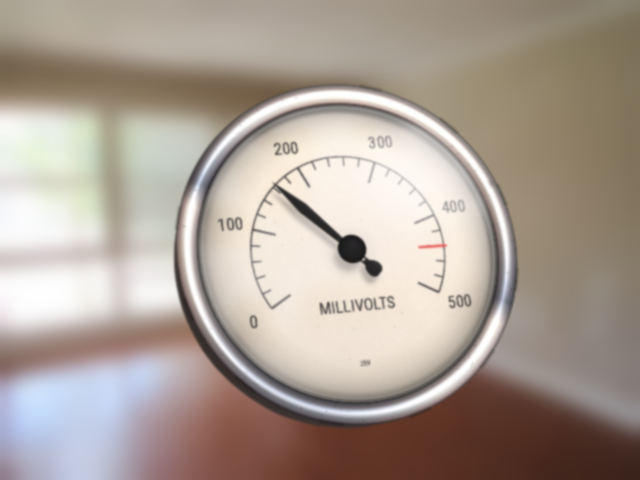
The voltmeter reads 160 mV
